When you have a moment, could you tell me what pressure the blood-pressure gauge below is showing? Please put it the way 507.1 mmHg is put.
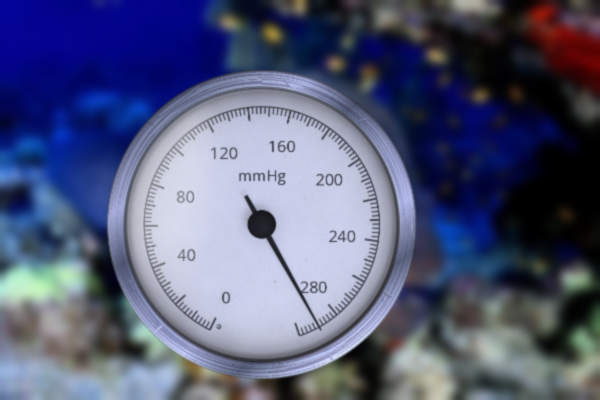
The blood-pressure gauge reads 290 mmHg
